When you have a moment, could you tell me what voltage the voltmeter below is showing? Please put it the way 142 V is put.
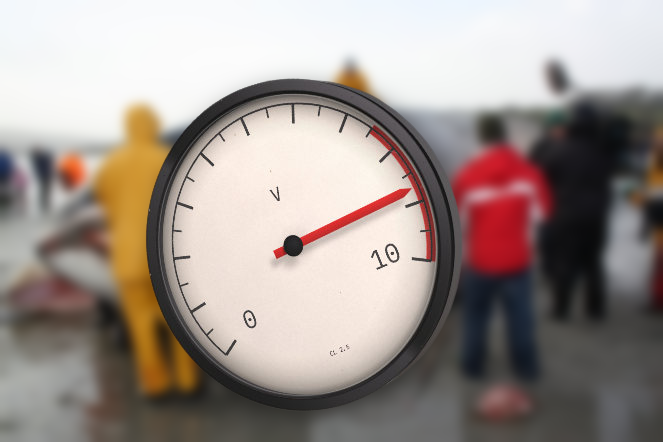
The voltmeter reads 8.75 V
